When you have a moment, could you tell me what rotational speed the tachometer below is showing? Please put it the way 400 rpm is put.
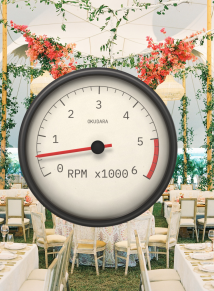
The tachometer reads 500 rpm
